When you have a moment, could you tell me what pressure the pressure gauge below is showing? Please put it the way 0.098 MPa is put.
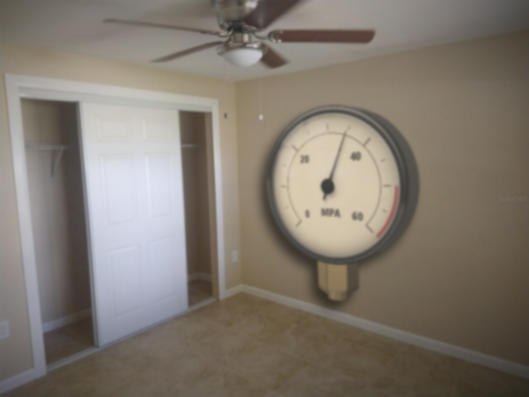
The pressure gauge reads 35 MPa
